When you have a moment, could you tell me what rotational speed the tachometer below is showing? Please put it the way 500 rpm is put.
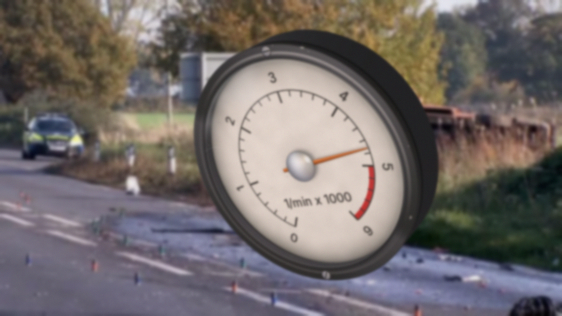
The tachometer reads 4700 rpm
